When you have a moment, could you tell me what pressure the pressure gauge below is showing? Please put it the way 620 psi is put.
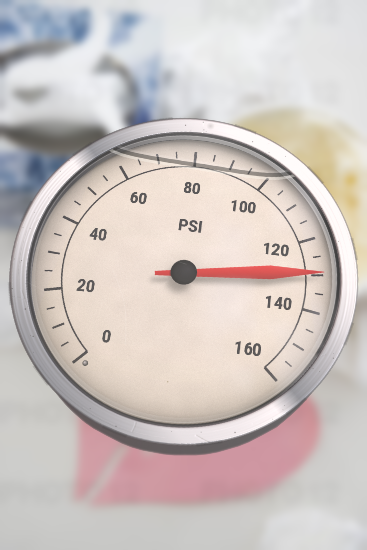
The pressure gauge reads 130 psi
